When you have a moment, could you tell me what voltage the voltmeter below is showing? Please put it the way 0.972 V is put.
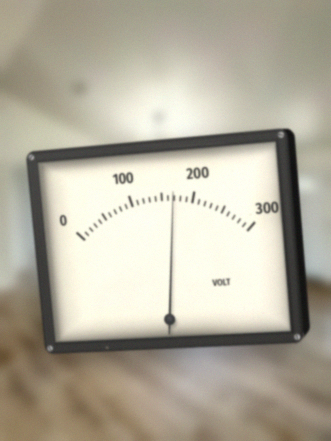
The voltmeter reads 170 V
